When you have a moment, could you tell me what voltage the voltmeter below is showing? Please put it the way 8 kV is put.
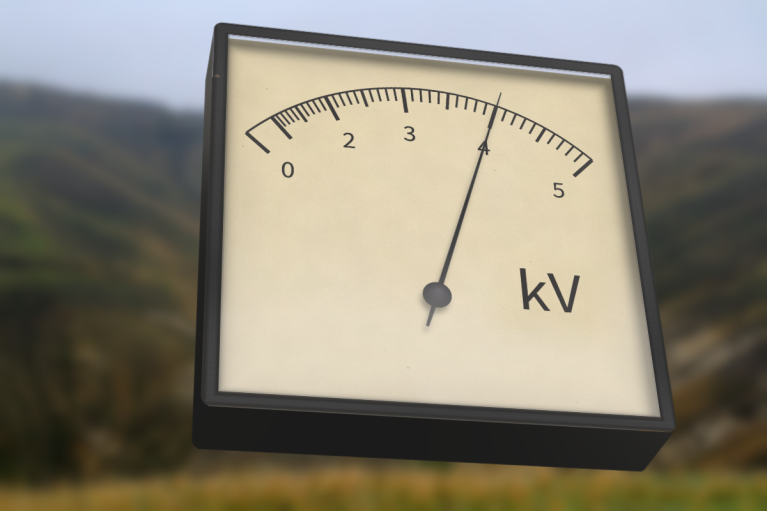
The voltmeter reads 4 kV
